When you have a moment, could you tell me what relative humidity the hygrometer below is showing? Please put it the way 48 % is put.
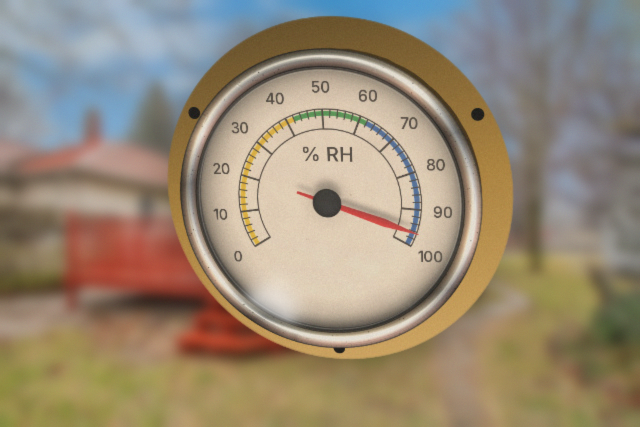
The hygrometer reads 96 %
